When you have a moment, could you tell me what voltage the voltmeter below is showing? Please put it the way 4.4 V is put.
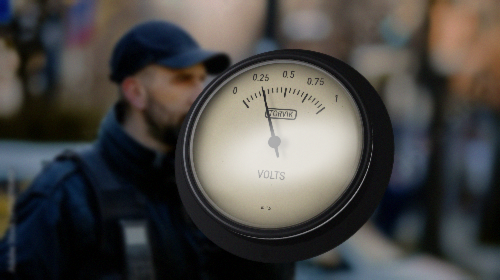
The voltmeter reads 0.25 V
